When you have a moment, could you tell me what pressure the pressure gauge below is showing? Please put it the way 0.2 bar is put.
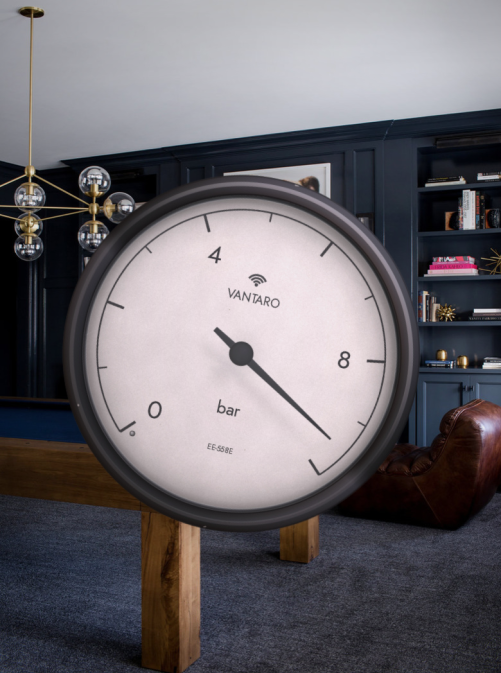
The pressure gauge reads 9.5 bar
